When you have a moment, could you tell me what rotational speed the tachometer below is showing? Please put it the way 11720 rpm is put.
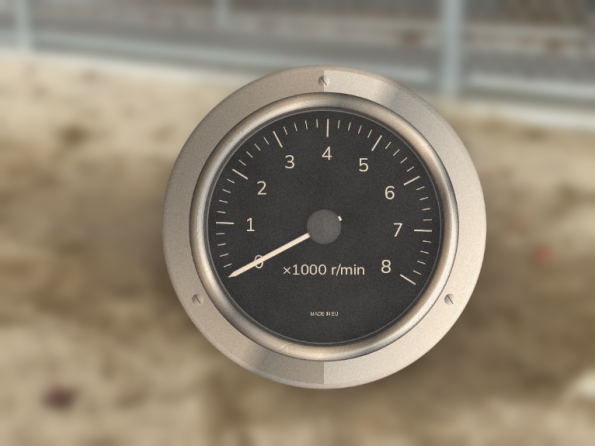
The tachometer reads 0 rpm
